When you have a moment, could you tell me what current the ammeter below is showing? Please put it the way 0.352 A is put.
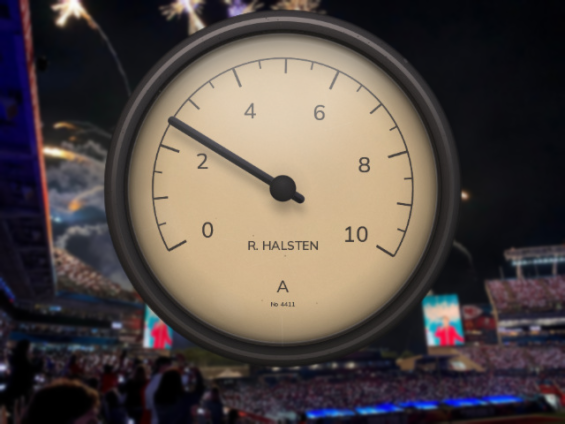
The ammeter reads 2.5 A
